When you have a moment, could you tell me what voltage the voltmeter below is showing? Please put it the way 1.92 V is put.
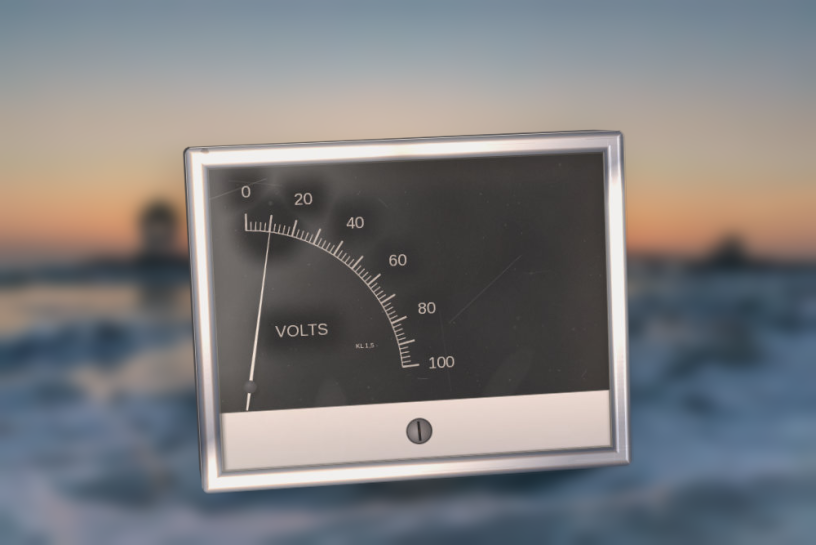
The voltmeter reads 10 V
